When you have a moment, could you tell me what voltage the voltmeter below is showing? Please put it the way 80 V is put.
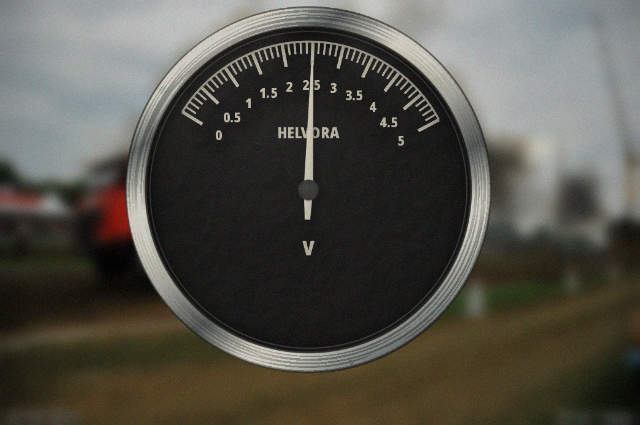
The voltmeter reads 2.5 V
